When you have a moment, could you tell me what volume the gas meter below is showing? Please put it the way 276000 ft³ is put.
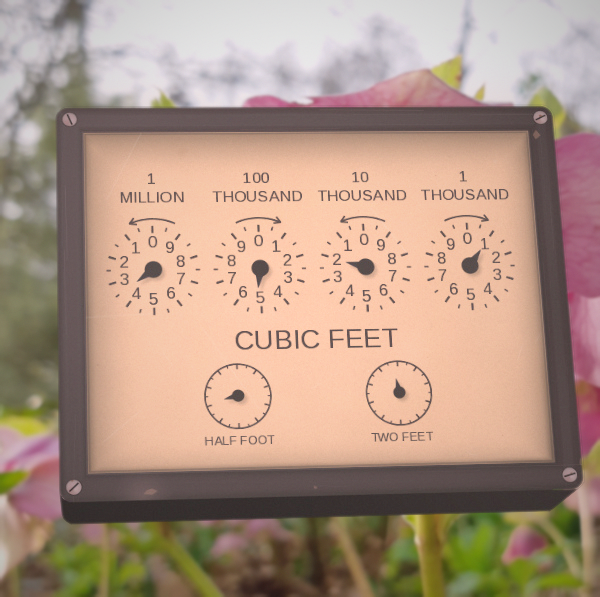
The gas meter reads 352100 ft³
